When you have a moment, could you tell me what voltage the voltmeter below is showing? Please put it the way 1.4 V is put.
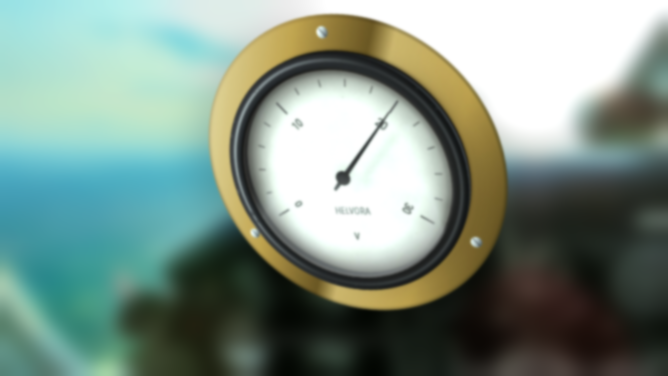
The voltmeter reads 20 V
